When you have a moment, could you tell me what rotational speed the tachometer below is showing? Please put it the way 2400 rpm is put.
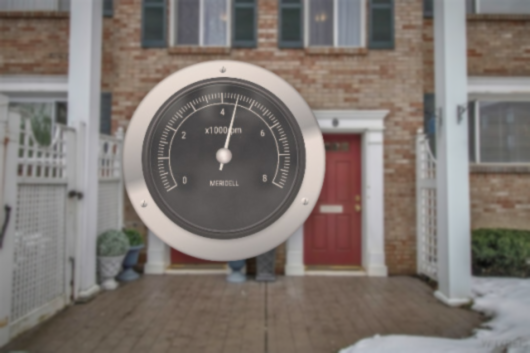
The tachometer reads 4500 rpm
